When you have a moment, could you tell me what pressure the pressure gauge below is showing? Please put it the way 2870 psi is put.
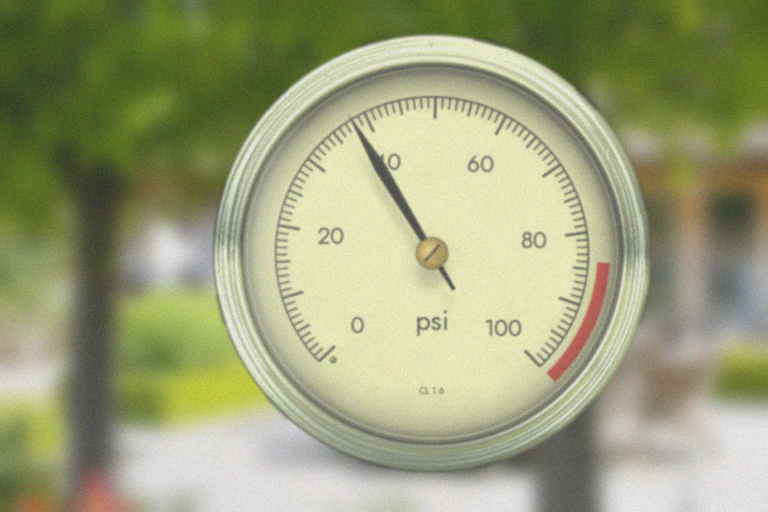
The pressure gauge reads 38 psi
